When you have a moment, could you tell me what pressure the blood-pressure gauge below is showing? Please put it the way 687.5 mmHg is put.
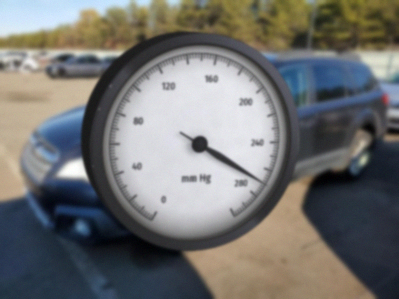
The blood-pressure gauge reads 270 mmHg
